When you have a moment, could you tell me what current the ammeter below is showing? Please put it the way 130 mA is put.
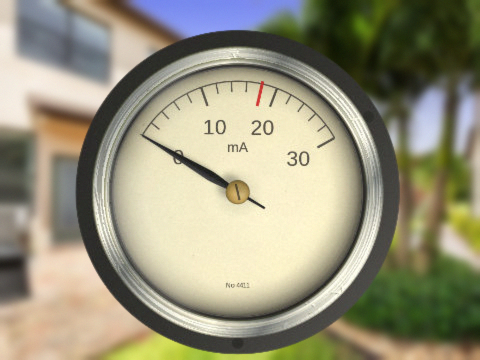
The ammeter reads 0 mA
